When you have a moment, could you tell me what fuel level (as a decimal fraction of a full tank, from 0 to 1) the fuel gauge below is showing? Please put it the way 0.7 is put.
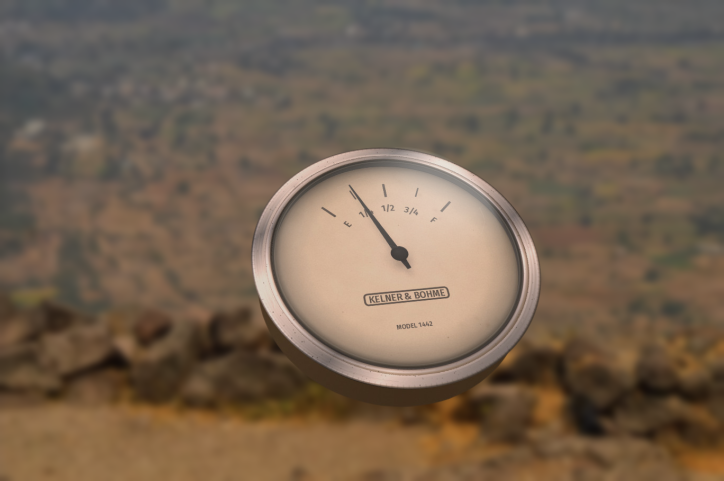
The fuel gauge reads 0.25
